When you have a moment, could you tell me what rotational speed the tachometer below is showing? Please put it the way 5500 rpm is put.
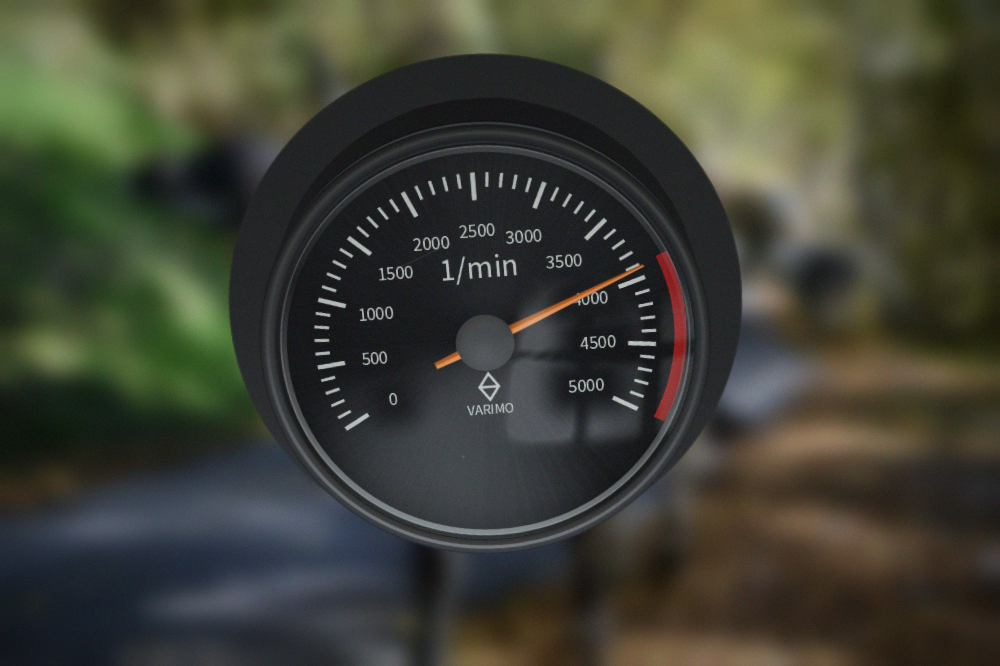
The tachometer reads 3900 rpm
